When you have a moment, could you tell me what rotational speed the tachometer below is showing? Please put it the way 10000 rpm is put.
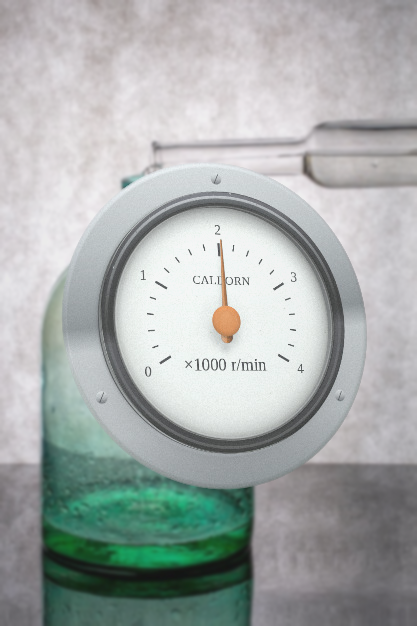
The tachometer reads 2000 rpm
